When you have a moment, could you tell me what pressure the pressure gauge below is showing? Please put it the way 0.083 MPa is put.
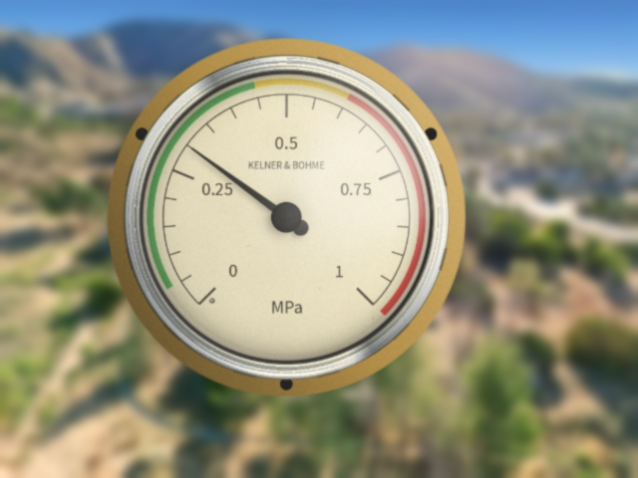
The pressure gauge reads 0.3 MPa
